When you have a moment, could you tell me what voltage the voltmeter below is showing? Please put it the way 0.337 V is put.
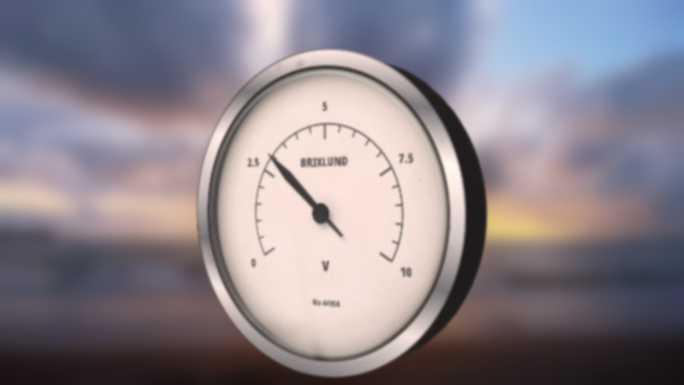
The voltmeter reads 3 V
